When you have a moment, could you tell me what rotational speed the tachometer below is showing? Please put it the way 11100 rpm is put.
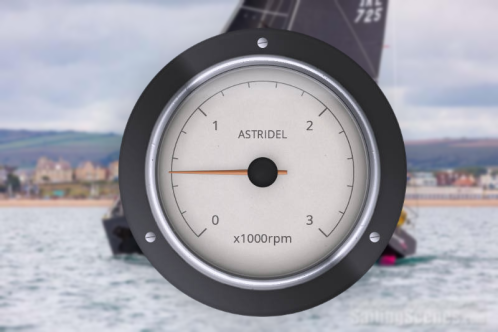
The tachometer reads 500 rpm
